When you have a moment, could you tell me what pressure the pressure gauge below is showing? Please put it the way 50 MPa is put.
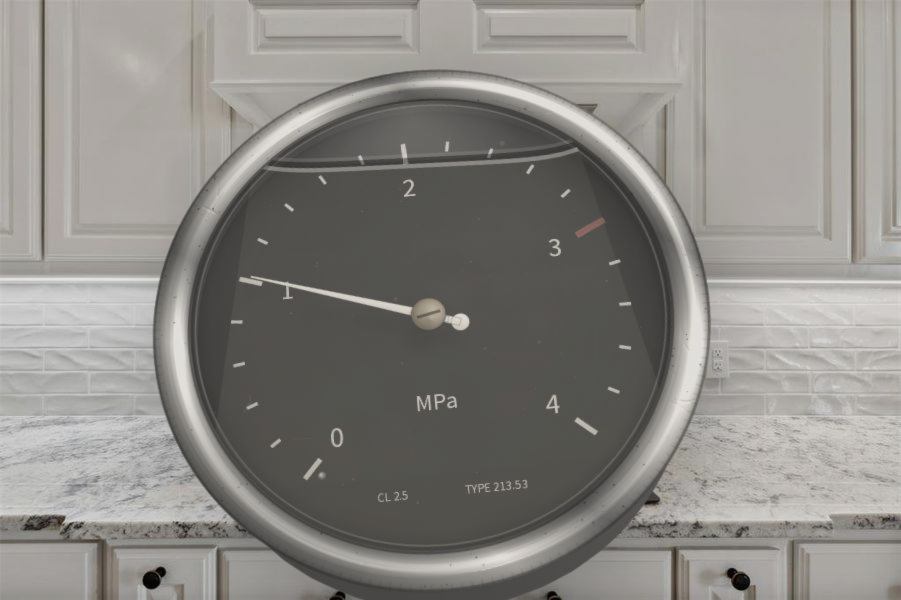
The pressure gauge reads 1 MPa
